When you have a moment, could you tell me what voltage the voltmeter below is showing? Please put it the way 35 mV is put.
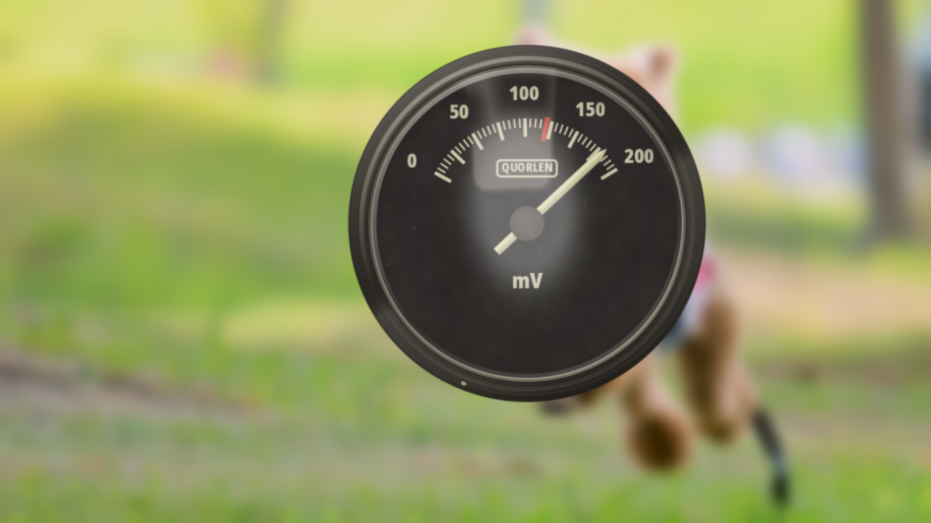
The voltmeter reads 180 mV
